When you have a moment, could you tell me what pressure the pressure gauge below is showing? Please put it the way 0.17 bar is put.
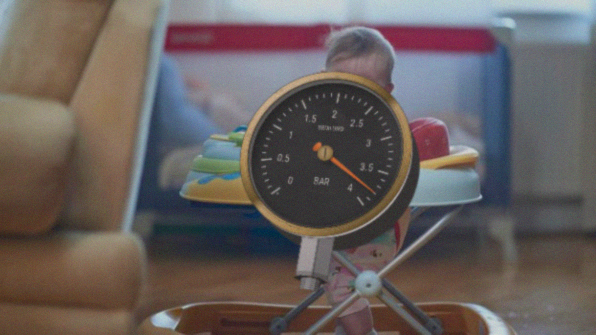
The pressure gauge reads 3.8 bar
